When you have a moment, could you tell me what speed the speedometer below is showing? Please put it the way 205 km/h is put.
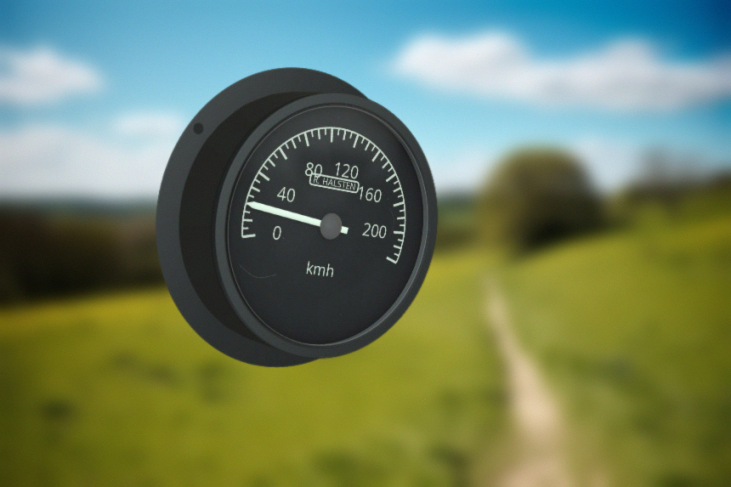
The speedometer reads 20 km/h
